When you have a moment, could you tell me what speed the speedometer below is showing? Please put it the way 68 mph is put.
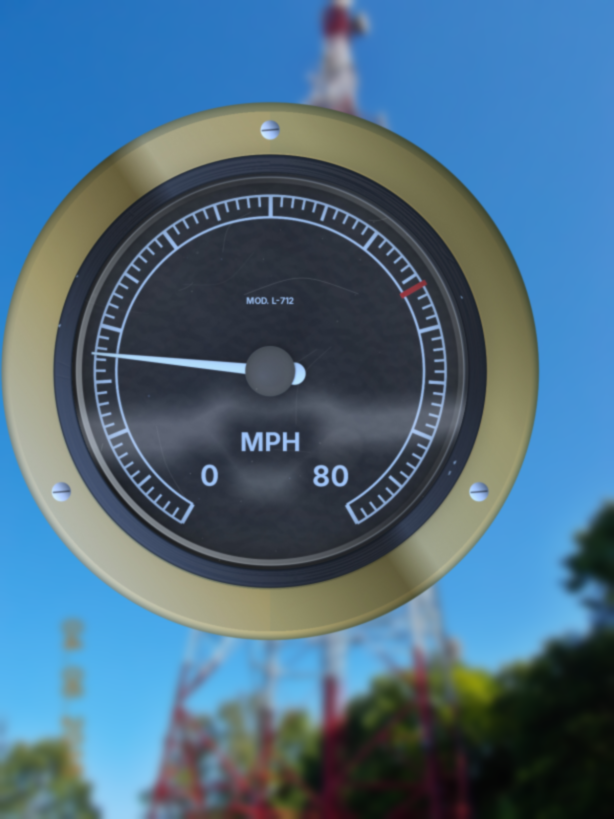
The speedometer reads 17.5 mph
